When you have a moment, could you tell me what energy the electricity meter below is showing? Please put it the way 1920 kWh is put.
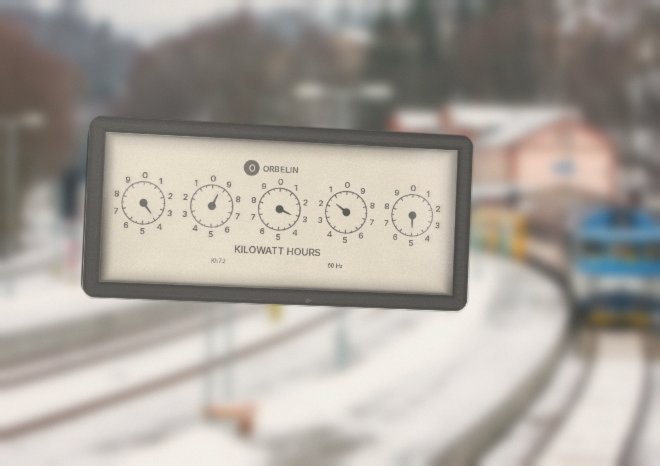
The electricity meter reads 39315 kWh
